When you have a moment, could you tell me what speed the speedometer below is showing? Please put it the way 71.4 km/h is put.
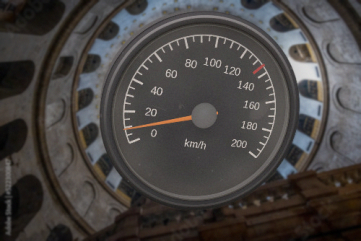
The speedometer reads 10 km/h
